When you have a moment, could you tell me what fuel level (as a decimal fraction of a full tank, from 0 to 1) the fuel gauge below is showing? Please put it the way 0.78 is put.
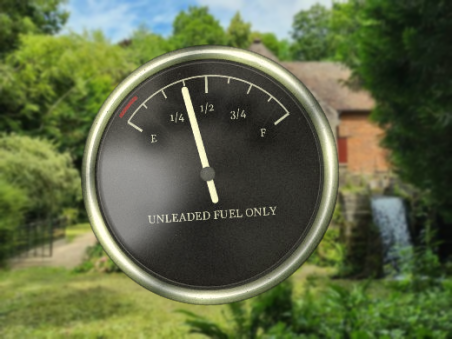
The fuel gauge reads 0.375
